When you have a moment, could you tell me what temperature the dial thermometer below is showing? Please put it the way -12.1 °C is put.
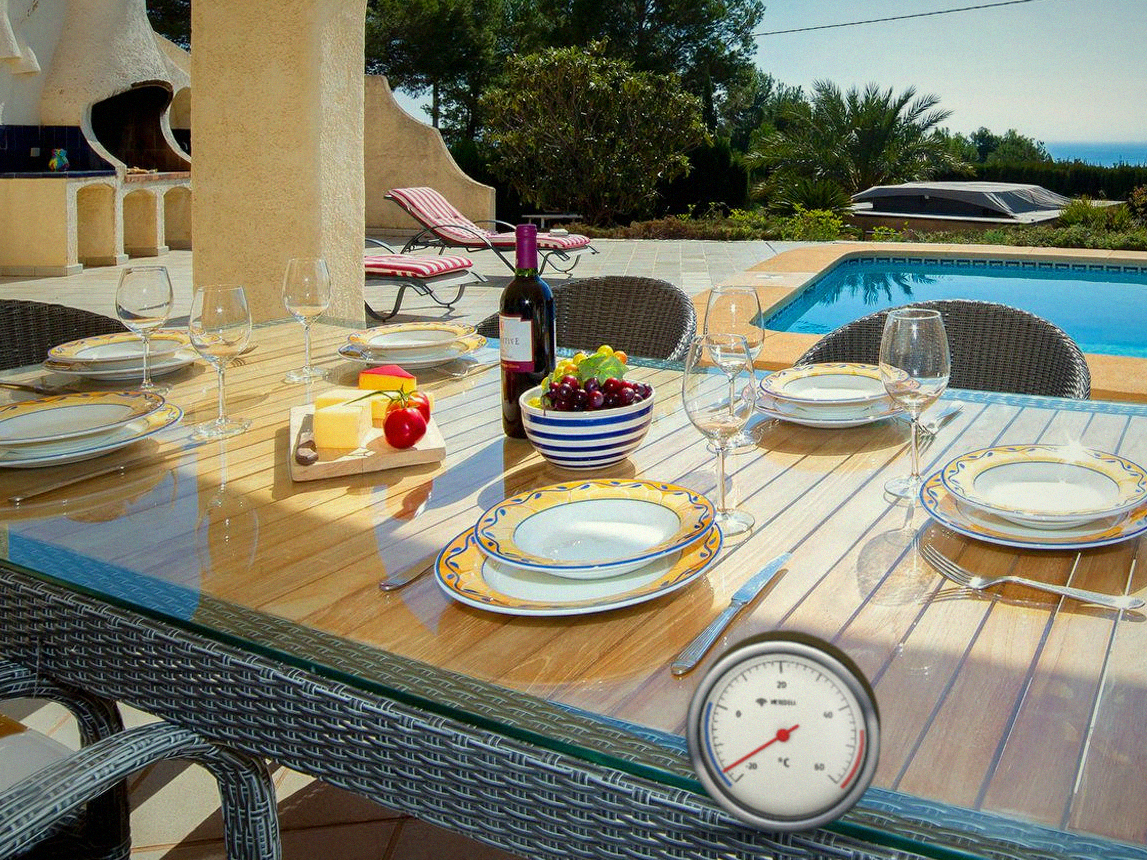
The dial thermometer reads -16 °C
